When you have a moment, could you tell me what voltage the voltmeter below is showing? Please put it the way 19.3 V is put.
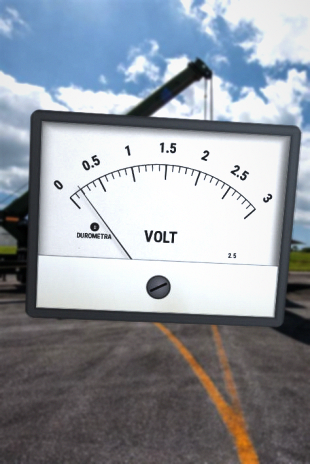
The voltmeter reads 0.2 V
